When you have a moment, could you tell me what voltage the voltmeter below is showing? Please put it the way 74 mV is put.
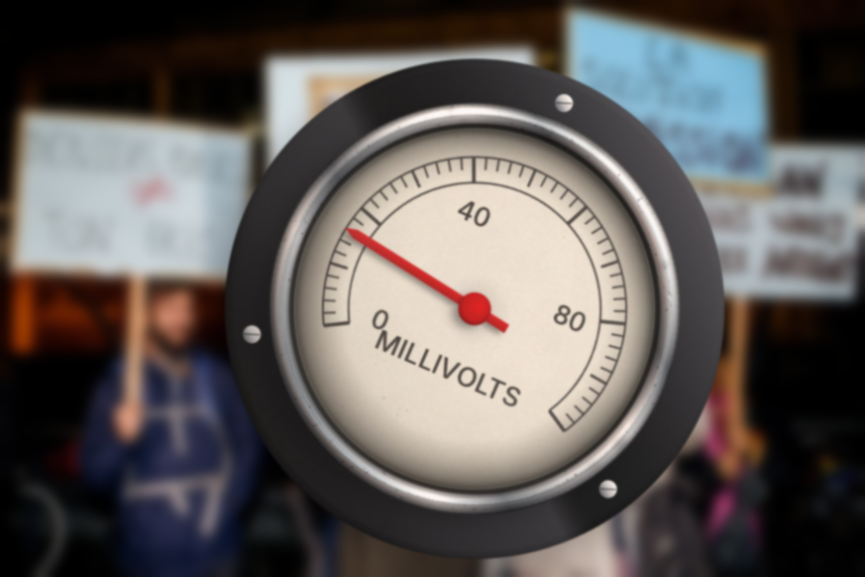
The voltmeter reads 16 mV
